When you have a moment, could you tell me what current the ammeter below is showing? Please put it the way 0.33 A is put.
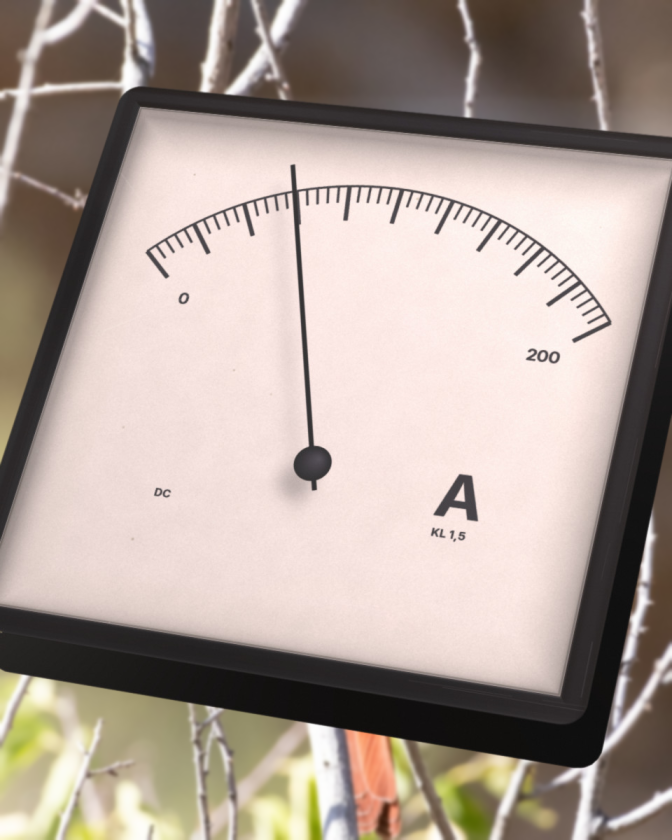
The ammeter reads 60 A
